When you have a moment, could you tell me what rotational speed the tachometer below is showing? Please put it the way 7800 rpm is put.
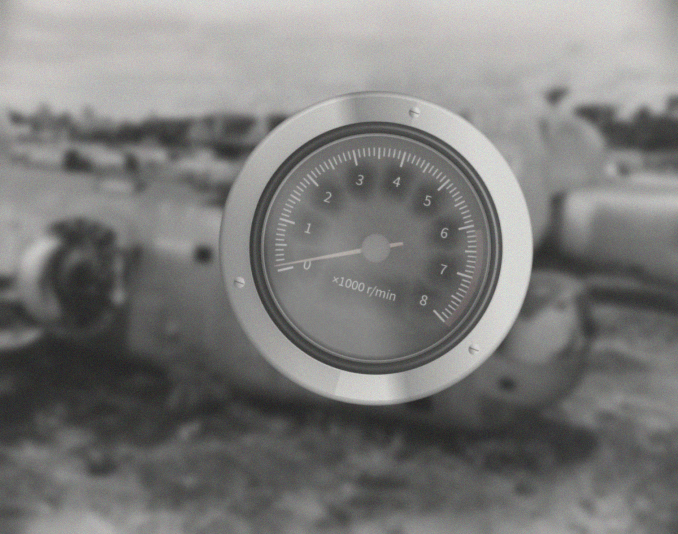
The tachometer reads 100 rpm
